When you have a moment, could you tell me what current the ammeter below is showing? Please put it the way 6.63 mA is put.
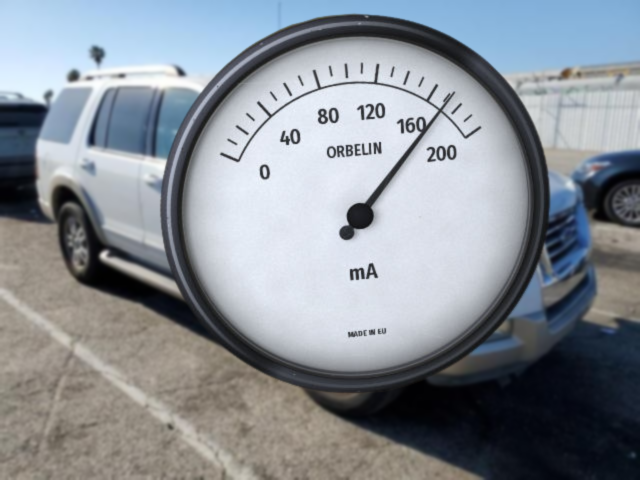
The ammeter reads 170 mA
